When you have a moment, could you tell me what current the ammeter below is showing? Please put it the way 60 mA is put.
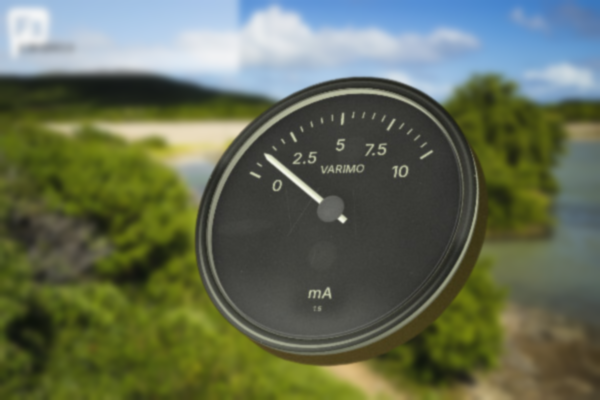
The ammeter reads 1 mA
